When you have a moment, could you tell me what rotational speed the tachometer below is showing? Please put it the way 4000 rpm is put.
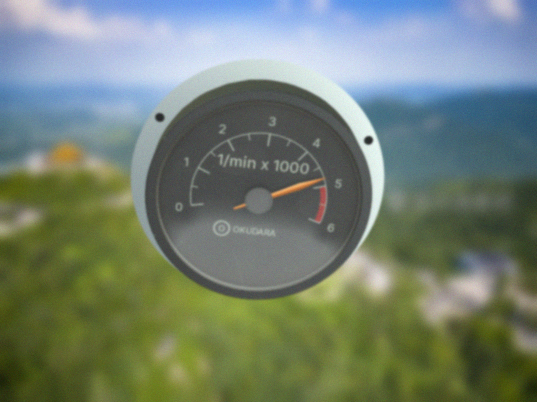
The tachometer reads 4750 rpm
